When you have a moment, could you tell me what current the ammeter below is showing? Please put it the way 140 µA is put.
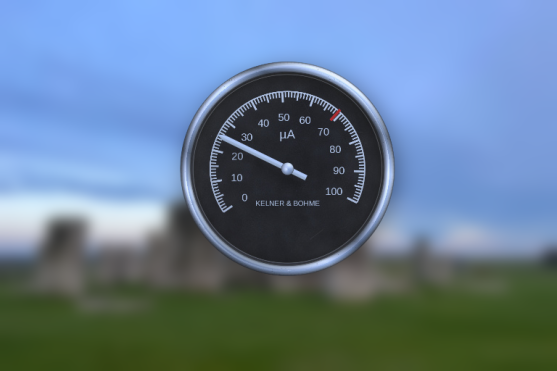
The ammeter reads 25 µA
